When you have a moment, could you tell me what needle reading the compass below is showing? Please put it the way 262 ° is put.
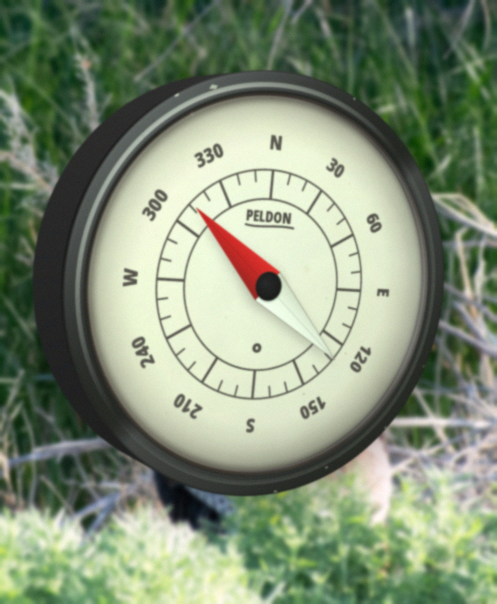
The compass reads 310 °
